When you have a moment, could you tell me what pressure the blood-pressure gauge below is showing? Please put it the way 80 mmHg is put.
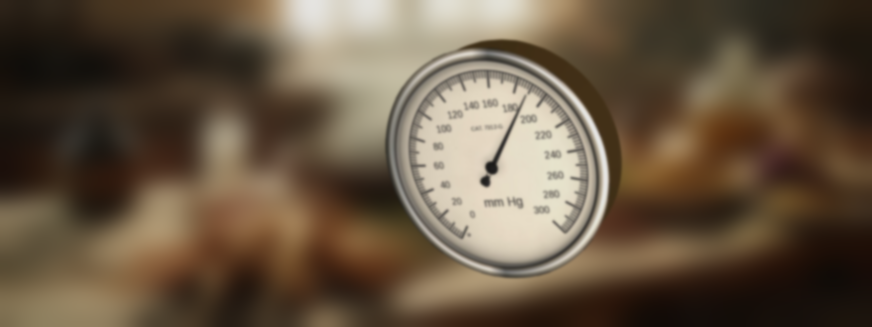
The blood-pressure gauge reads 190 mmHg
